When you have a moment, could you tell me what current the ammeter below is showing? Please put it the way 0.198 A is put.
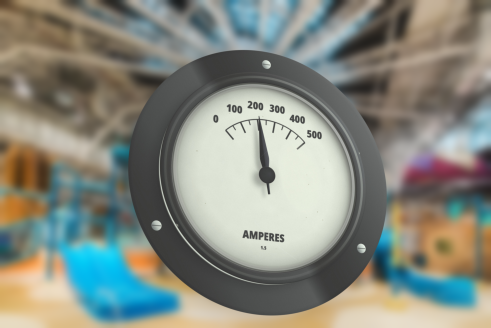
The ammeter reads 200 A
